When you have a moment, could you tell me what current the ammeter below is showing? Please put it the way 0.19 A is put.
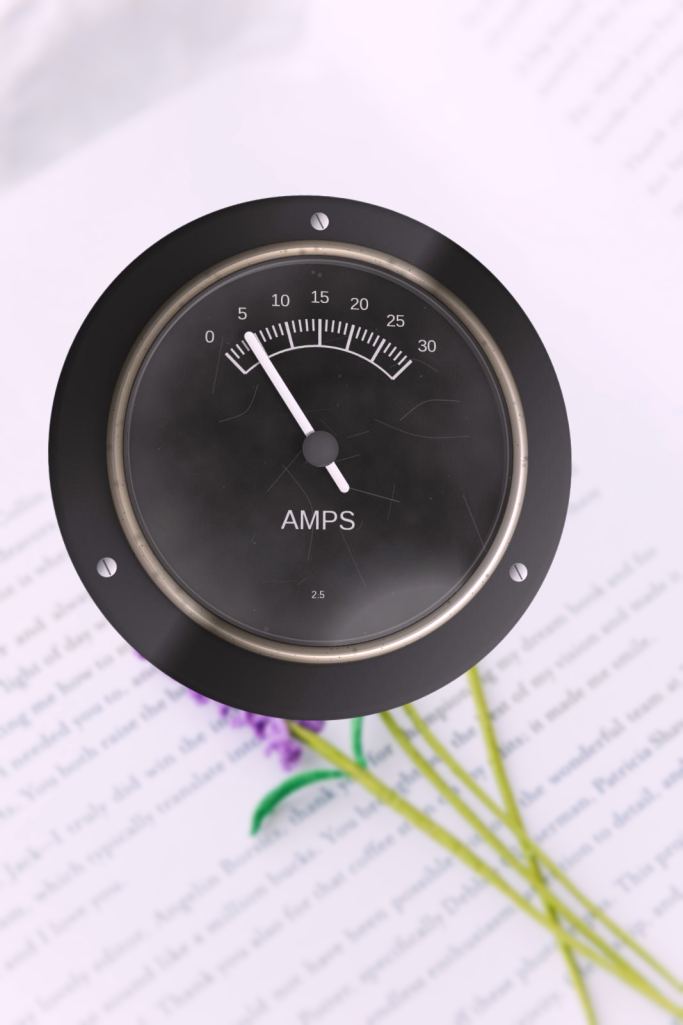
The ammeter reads 4 A
